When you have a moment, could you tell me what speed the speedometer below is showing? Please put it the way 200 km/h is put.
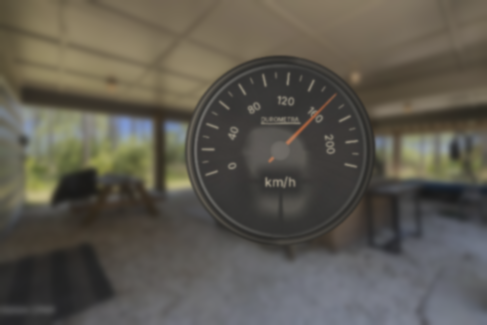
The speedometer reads 160 km/h
